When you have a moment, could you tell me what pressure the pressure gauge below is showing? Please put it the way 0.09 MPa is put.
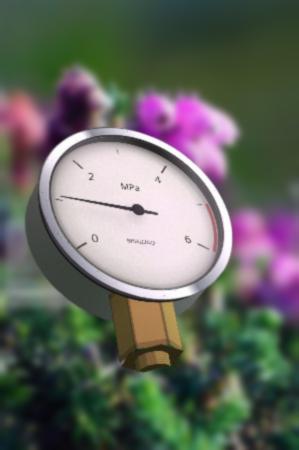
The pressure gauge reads 1 MPa
